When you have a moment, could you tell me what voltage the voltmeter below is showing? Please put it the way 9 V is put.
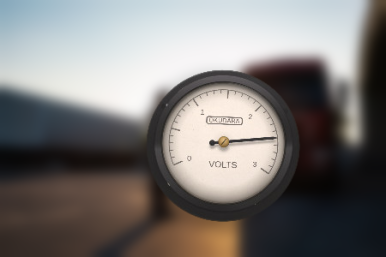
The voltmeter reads 2.5 V
